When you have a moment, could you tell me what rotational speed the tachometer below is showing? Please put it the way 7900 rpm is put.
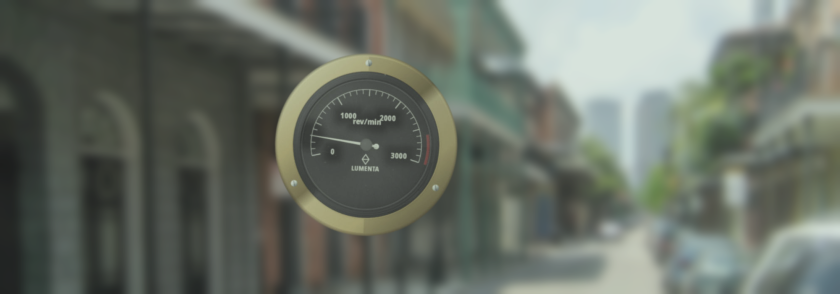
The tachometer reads 300 rpm
